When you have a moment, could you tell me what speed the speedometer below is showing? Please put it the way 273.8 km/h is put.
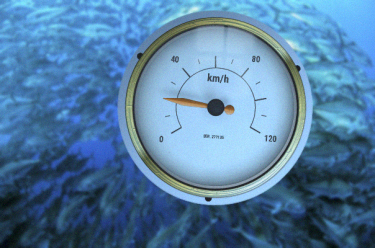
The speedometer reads 20 km/h
